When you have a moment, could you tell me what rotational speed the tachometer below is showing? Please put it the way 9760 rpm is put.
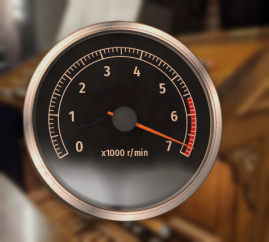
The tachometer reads 6800 rpm
